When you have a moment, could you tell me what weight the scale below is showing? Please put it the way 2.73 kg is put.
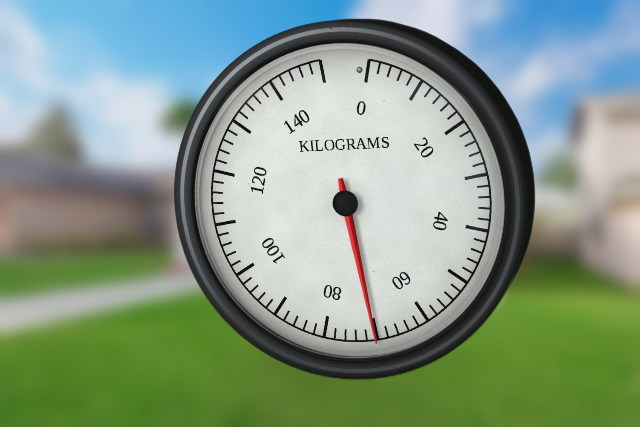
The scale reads 70 kg
